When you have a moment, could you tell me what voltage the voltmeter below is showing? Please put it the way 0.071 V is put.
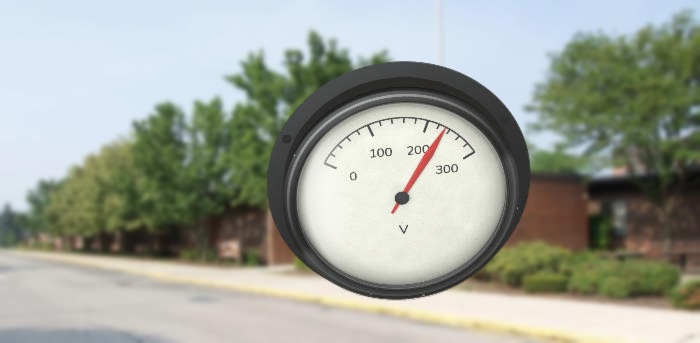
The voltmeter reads 230 V
